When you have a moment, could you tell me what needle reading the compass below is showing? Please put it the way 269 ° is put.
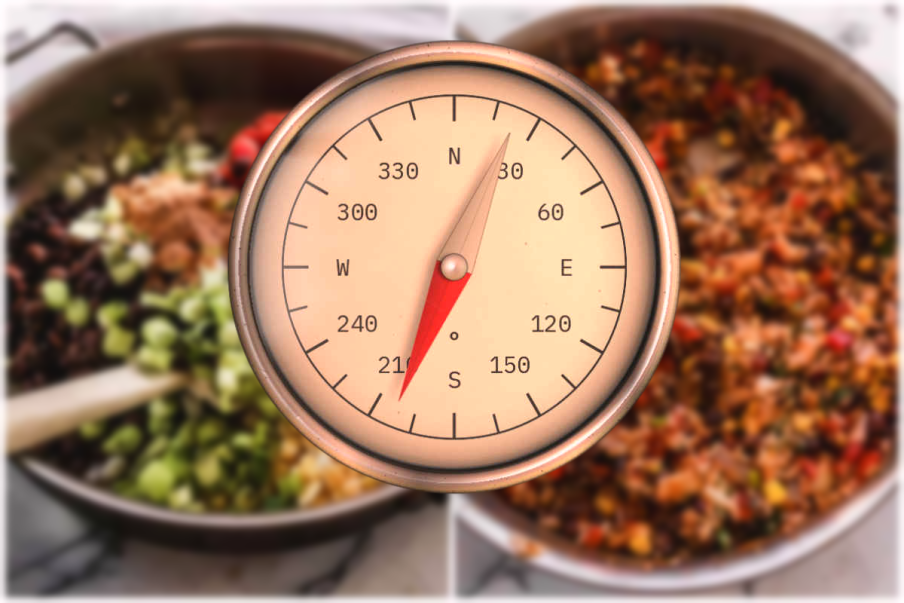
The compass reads 202.5 °
